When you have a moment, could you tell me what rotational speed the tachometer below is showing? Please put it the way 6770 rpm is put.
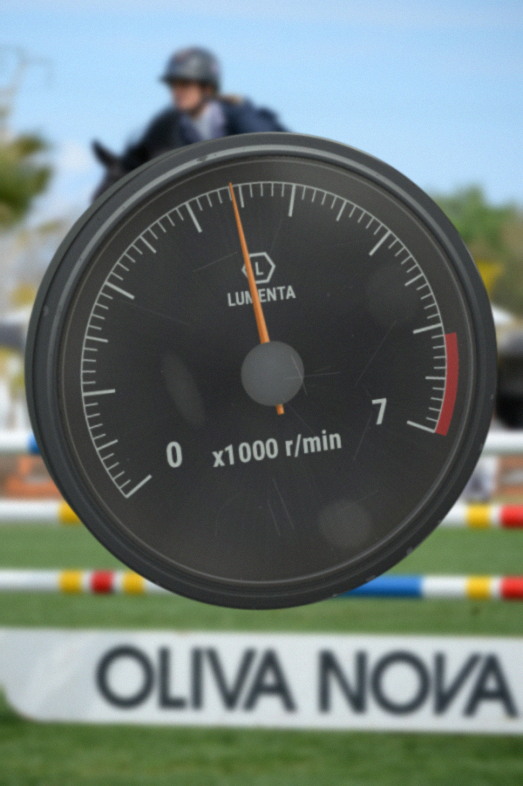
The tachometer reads 3400 rpm
